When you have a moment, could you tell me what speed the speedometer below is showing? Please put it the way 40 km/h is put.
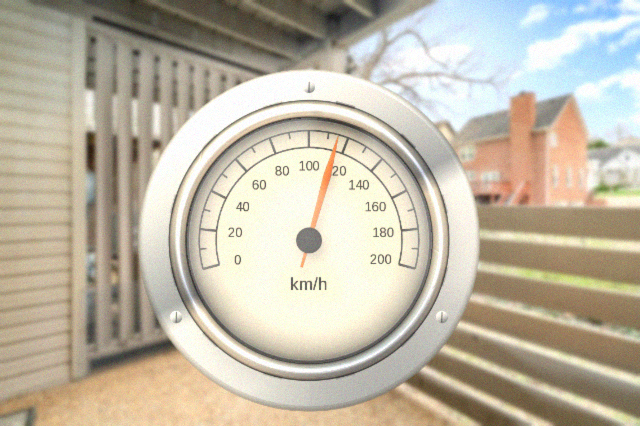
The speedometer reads 115 km/h
